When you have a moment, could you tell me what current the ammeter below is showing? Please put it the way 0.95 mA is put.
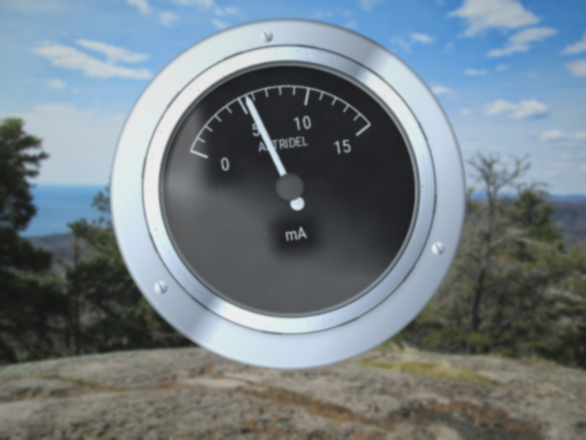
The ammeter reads 5.5 mA
